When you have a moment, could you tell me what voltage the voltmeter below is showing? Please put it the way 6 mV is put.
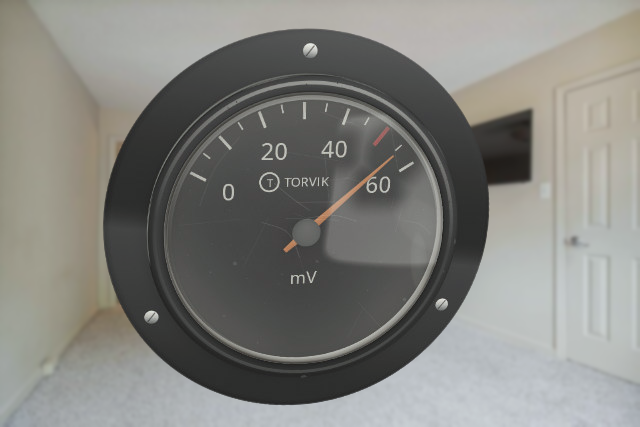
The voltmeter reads 55 mV
